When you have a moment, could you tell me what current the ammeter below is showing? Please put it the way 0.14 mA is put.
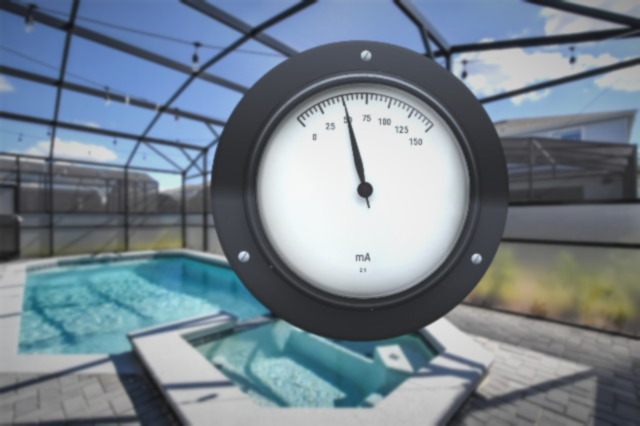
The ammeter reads 50 mA
